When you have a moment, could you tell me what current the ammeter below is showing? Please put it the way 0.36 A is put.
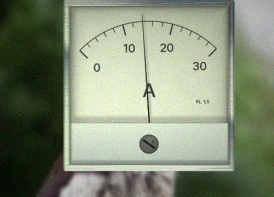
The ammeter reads 14 A
